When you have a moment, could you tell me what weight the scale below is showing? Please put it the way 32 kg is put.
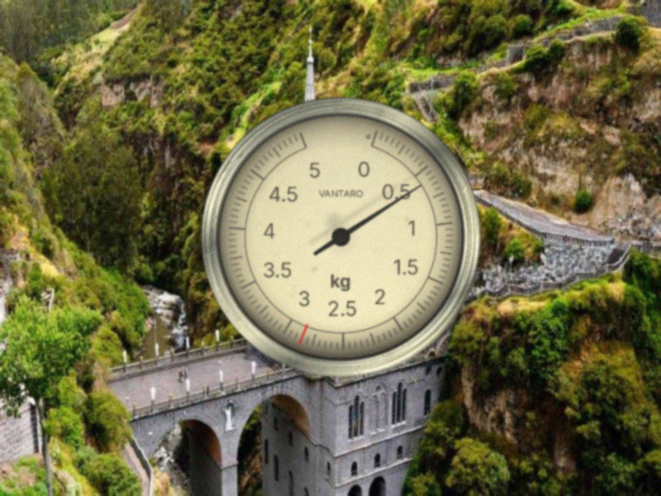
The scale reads 0.6 kg
